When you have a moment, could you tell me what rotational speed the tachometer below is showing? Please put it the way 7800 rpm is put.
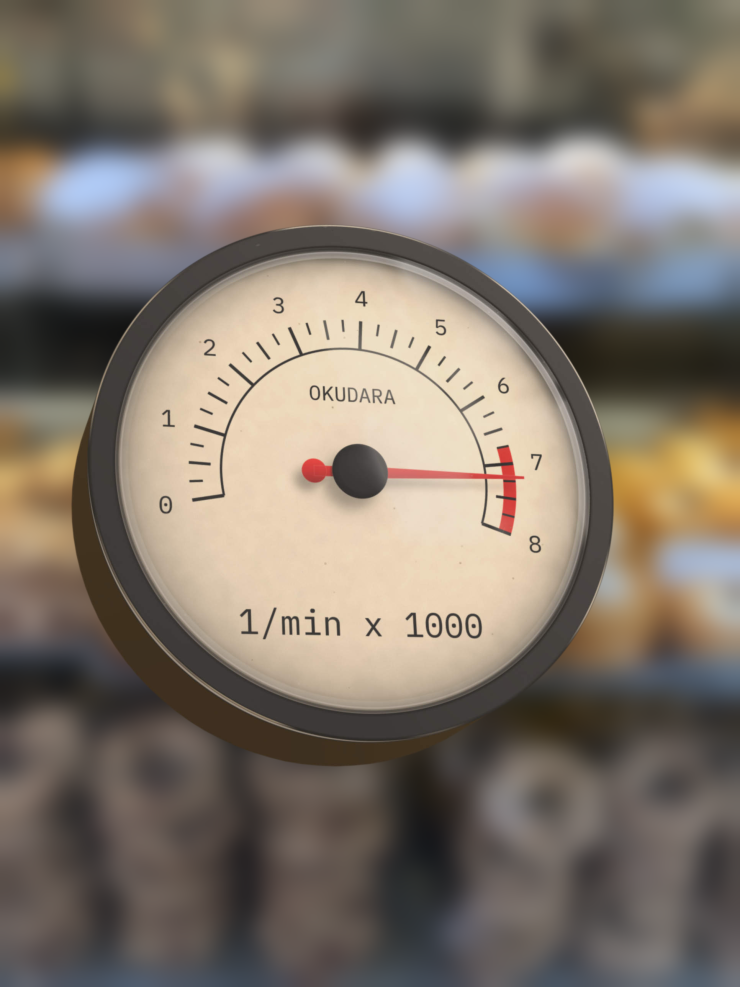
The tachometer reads 7250 rpm
